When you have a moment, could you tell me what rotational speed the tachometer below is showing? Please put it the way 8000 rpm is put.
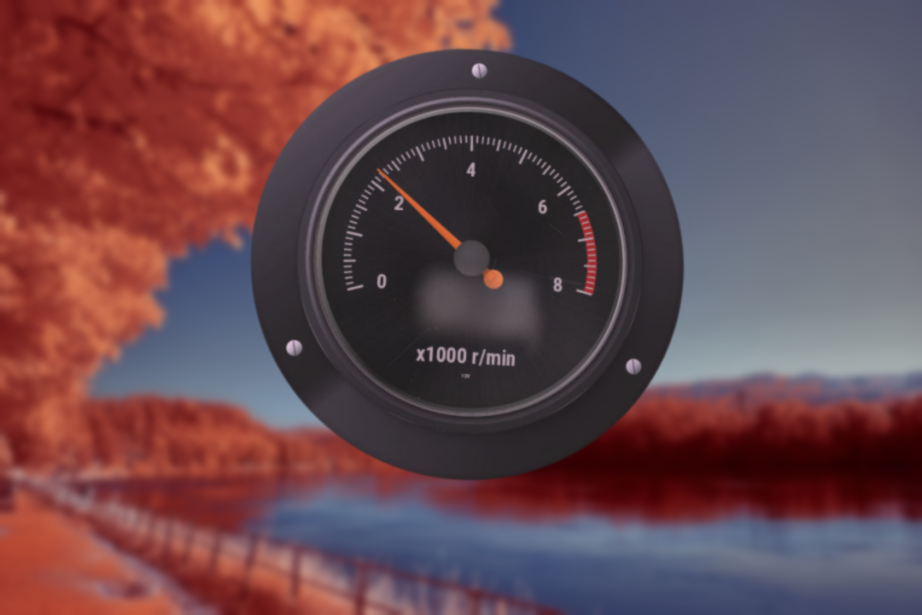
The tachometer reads 2200 rpm
